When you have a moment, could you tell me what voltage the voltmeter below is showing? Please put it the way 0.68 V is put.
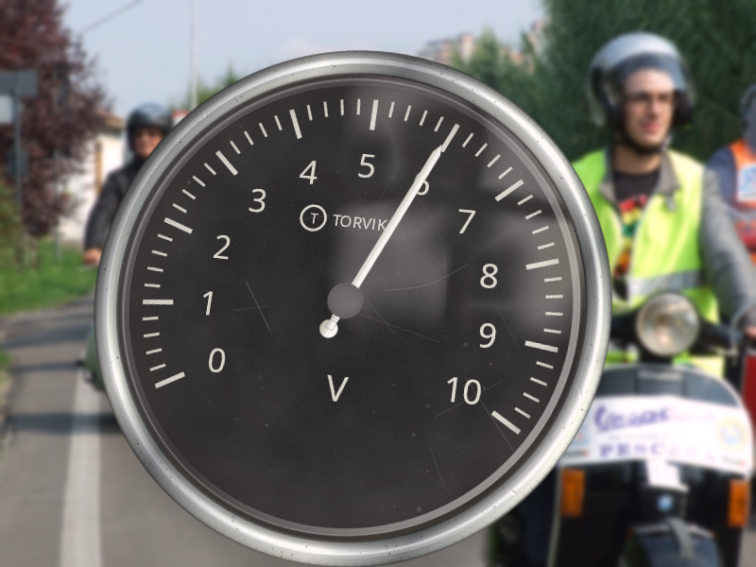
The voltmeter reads 6 V
